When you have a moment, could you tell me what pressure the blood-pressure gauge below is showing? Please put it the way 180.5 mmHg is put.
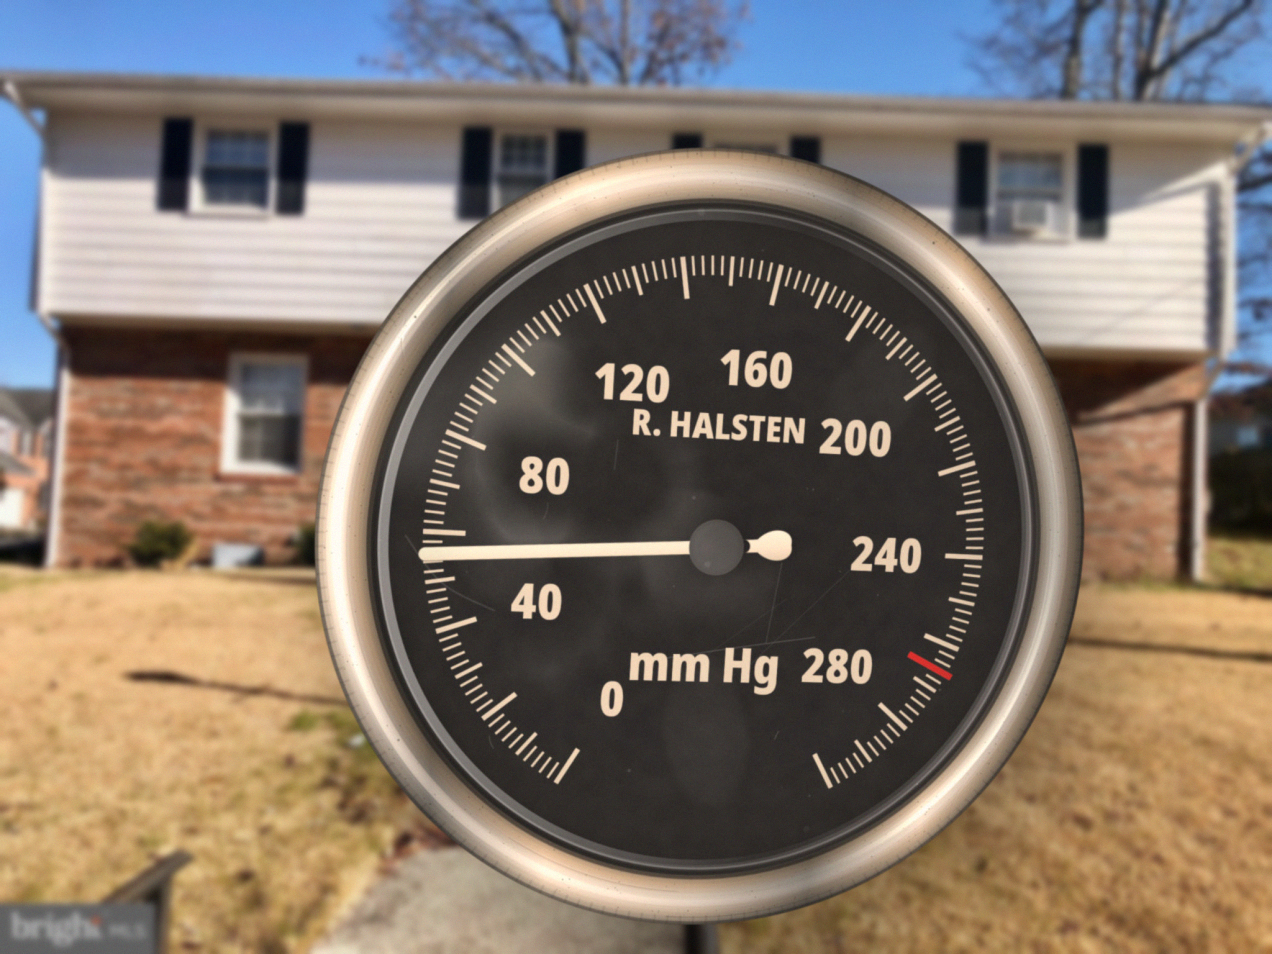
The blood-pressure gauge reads 56 mmHg
